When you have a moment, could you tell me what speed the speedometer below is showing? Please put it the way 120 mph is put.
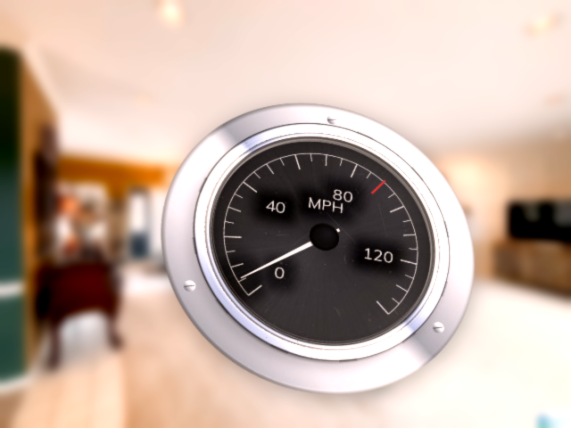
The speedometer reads 5 mph
